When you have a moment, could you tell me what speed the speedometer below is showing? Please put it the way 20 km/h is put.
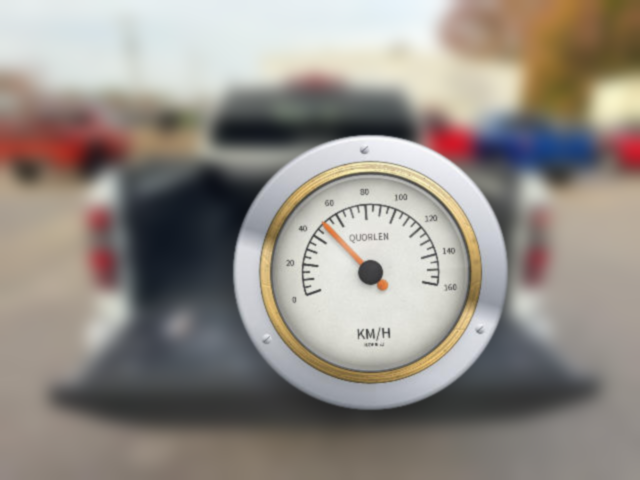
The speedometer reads 50 km/h
